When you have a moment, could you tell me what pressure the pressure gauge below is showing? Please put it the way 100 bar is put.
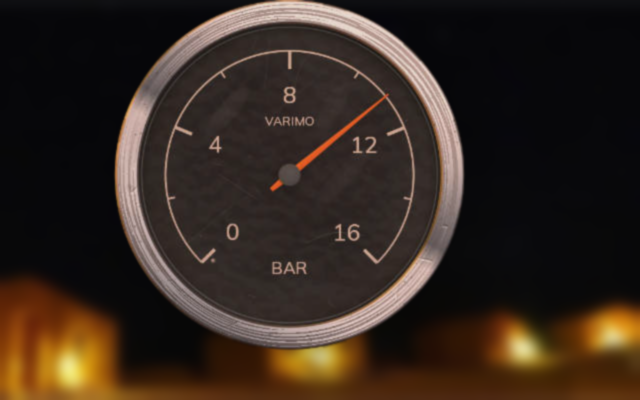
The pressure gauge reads 11 bar
